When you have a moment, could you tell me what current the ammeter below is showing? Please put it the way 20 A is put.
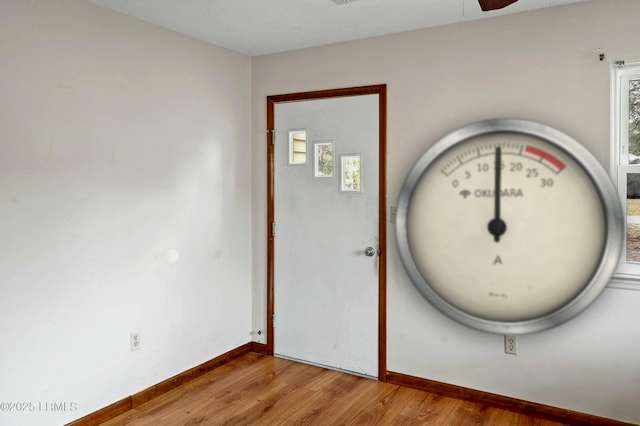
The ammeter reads 15 A
